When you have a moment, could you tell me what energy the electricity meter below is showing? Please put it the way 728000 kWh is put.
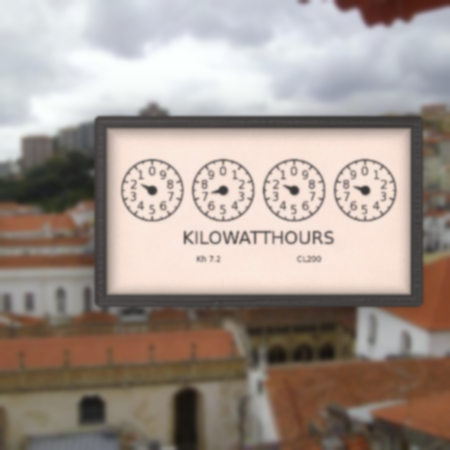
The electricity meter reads 1718 kWh
